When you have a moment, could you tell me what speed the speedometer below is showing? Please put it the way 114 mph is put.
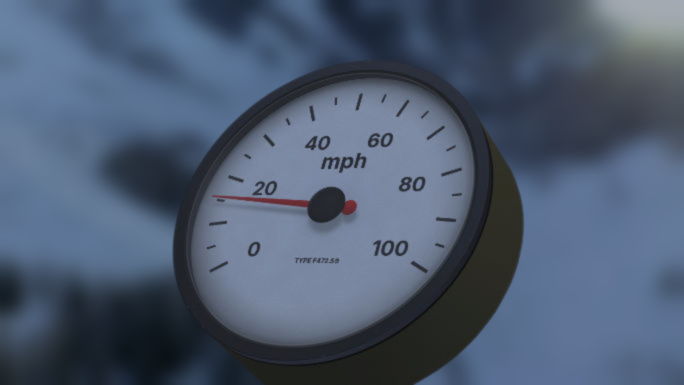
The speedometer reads 15 mph
